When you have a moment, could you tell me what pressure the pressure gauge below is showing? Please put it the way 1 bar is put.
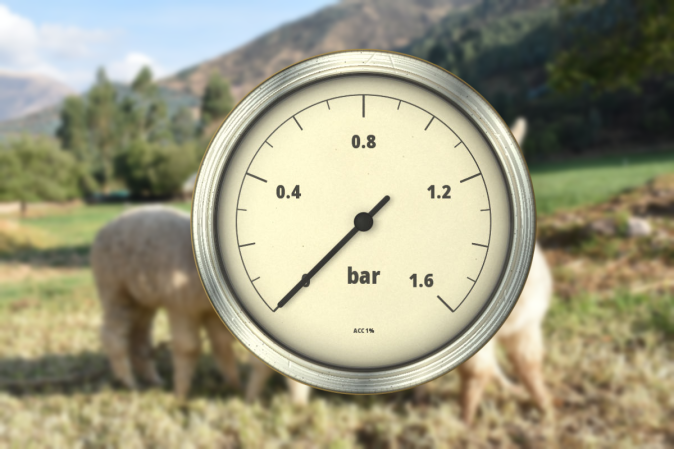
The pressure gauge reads 0 bar
